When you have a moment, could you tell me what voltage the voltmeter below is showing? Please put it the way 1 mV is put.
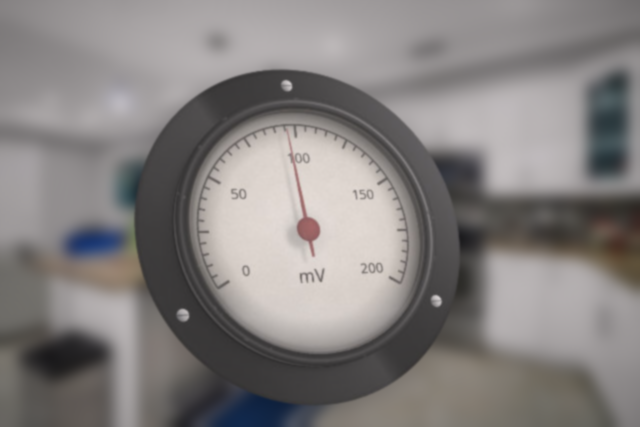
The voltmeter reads 95 mV
